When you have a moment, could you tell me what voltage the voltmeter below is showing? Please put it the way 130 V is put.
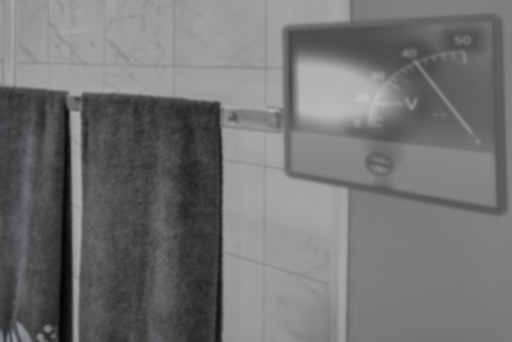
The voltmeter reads 40 V
